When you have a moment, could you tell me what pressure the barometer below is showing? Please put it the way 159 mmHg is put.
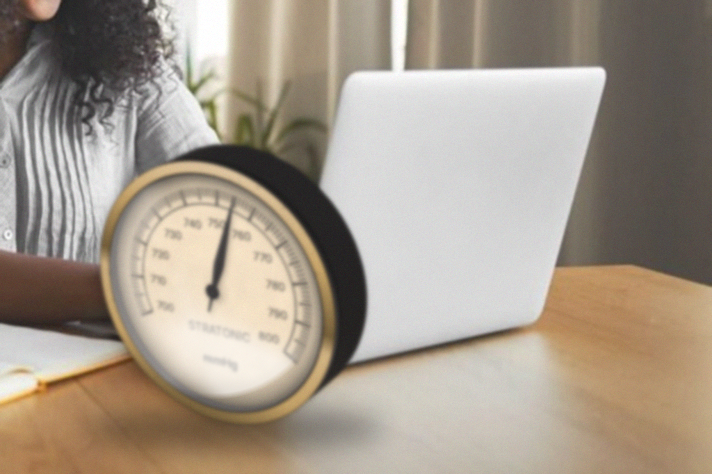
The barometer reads 755 mmHg
